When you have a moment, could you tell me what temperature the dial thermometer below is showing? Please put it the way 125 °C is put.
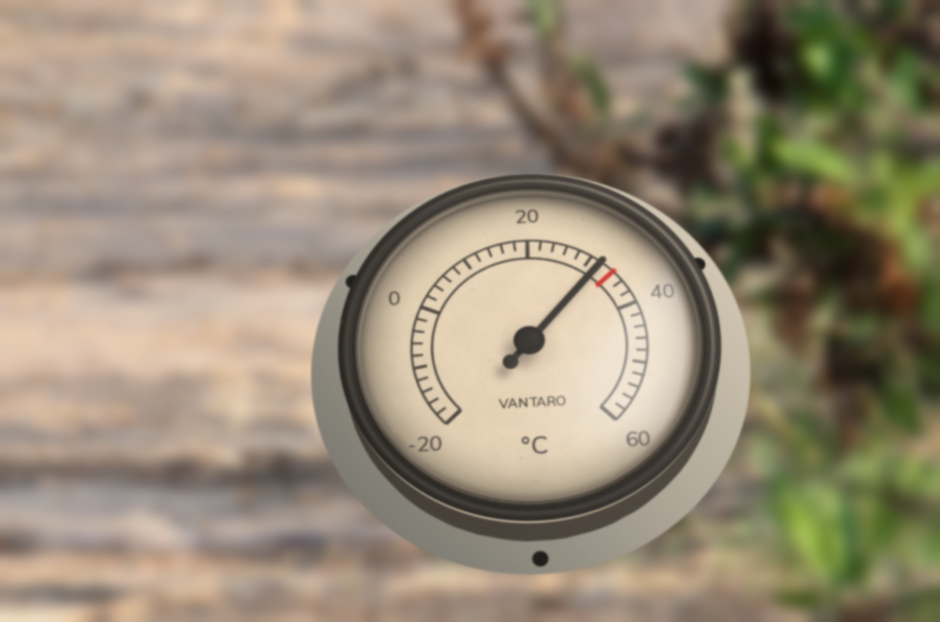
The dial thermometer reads 32 °C
